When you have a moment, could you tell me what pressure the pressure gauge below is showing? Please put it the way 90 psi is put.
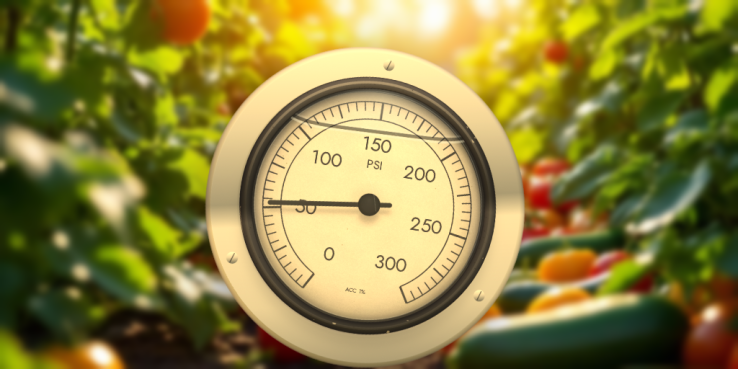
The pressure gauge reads 52.5 psi
